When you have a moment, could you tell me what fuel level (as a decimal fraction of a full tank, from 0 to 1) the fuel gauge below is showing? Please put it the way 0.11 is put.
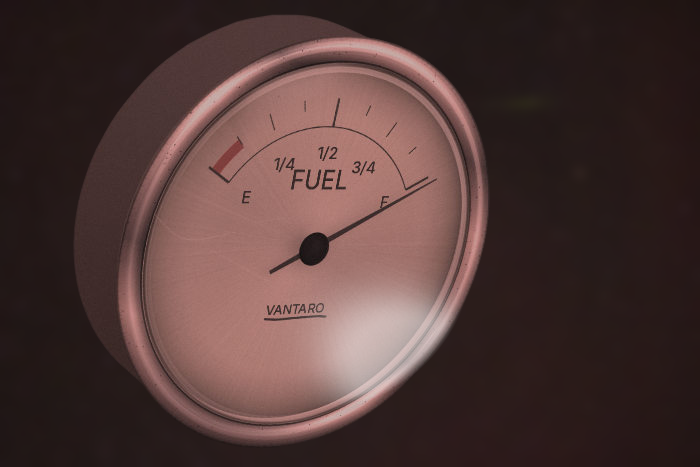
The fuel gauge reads 1
